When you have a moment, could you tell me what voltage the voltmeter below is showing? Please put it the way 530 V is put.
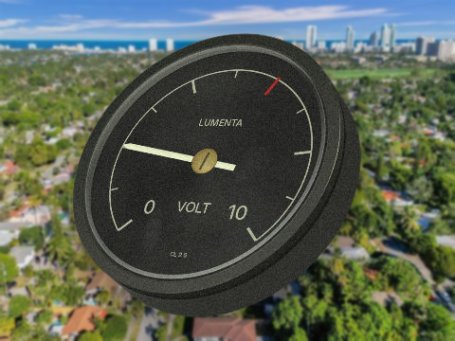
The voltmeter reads 2 V
